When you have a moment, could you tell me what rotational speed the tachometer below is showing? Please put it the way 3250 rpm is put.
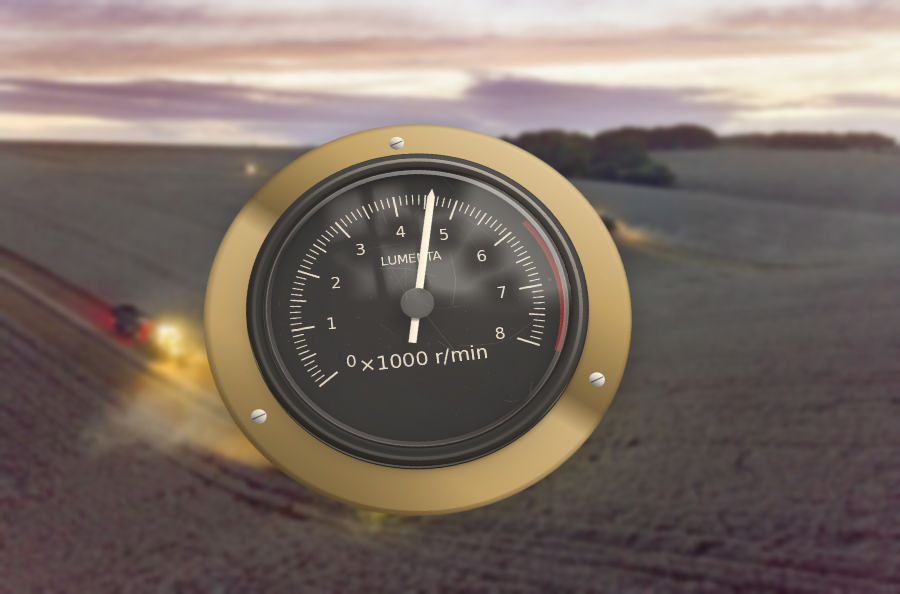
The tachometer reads 4600 rpm
